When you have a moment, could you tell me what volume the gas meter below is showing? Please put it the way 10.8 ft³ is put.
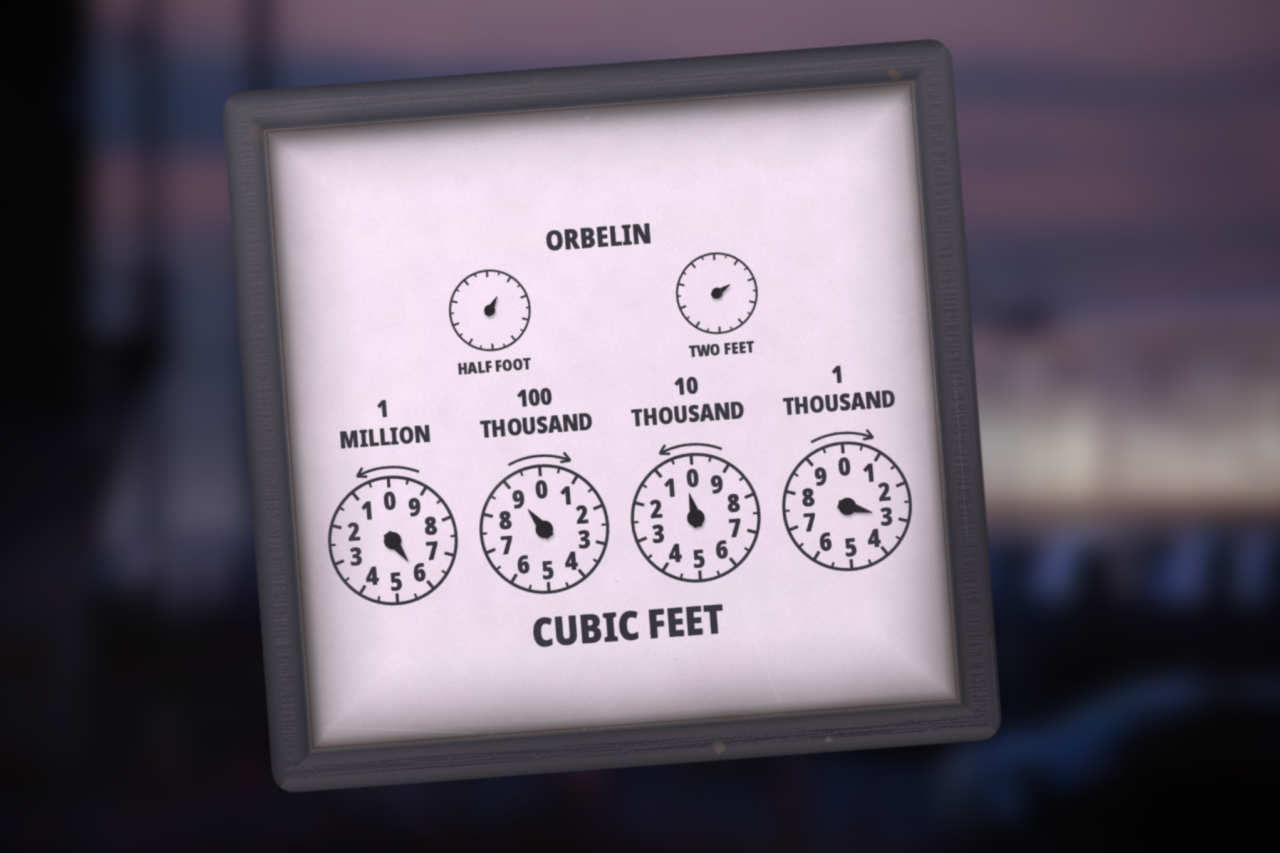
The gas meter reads 590300 ft³
